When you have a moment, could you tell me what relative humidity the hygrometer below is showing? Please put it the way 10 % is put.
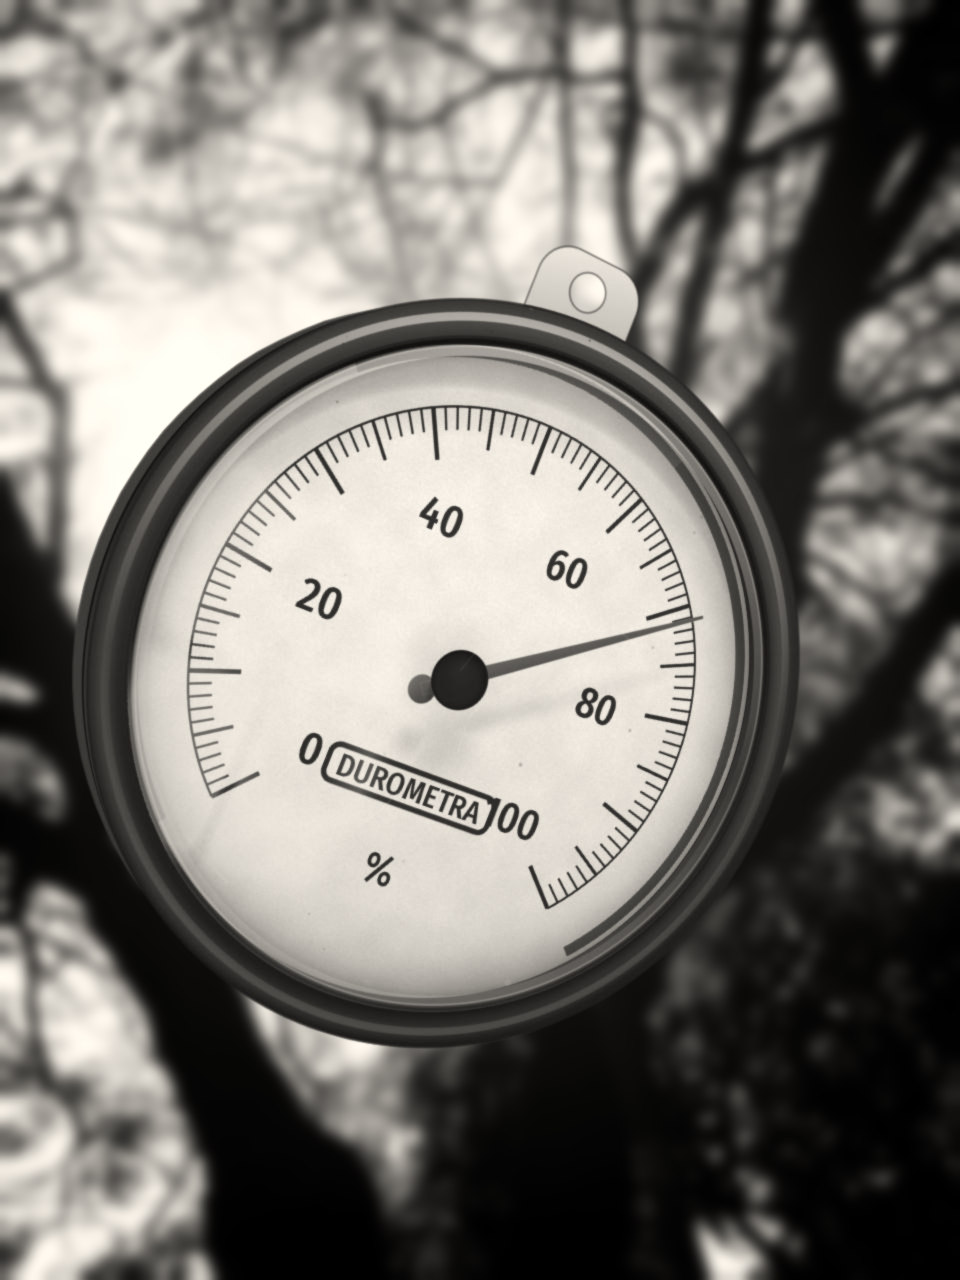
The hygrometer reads 71 %
